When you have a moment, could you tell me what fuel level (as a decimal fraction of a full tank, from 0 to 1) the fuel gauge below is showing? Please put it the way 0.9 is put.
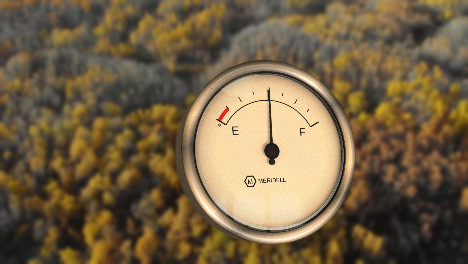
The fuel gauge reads 0.5
